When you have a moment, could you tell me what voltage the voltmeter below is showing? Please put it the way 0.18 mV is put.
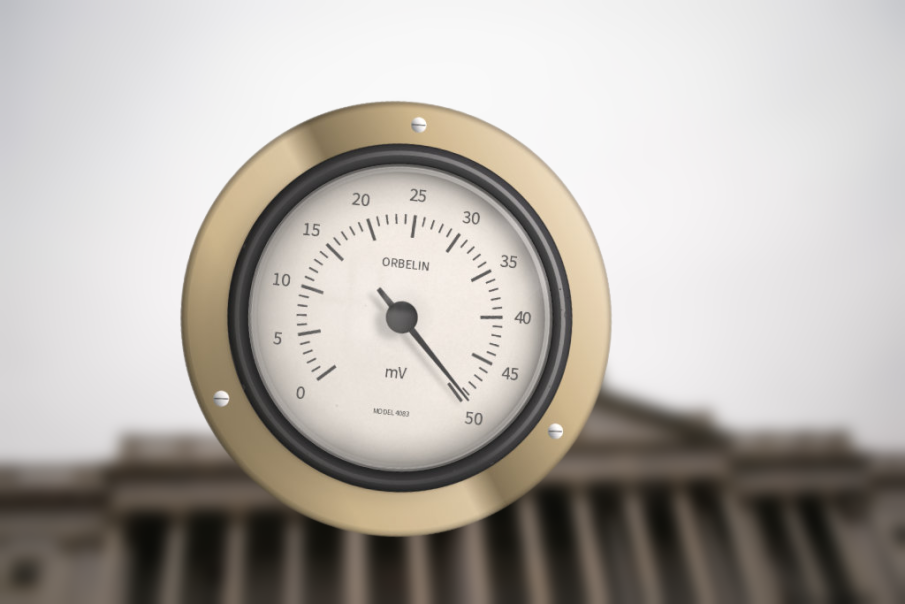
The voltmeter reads 49.5 mV
